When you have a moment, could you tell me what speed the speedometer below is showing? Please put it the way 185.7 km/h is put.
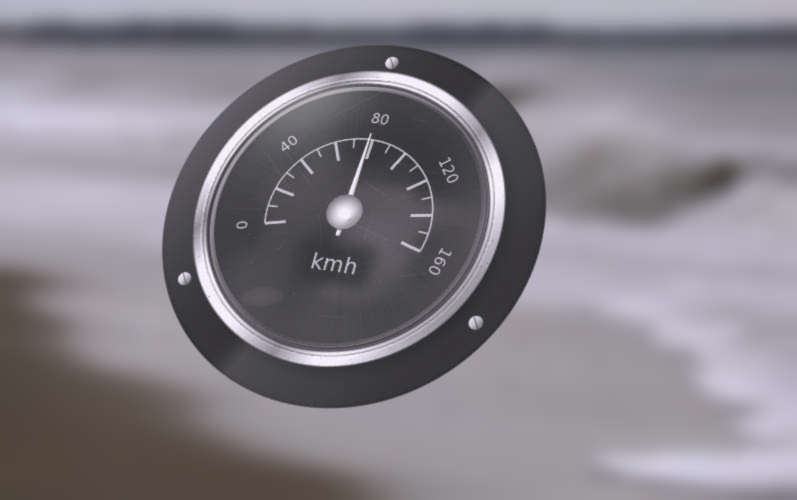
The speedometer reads 80 km/h
